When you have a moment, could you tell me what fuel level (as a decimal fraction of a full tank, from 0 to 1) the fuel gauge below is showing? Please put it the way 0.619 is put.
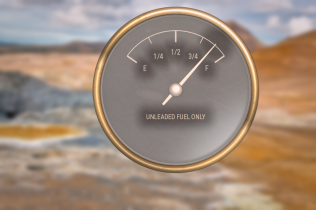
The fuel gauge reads 0.875
